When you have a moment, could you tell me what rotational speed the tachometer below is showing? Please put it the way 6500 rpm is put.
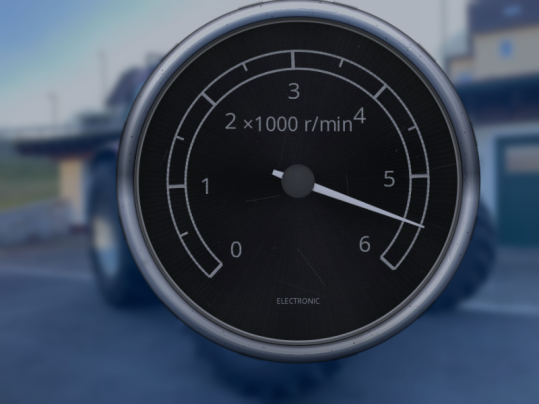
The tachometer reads 5500 rpm
